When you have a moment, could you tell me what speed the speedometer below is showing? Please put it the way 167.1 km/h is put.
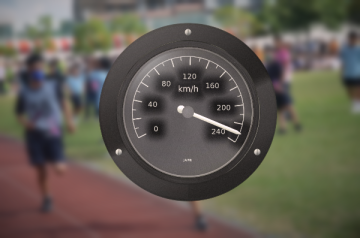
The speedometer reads 230 km/h
